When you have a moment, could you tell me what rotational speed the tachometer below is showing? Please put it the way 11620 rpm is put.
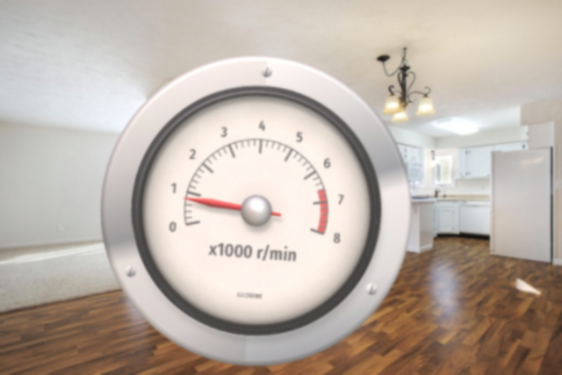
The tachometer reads 800 rpm
